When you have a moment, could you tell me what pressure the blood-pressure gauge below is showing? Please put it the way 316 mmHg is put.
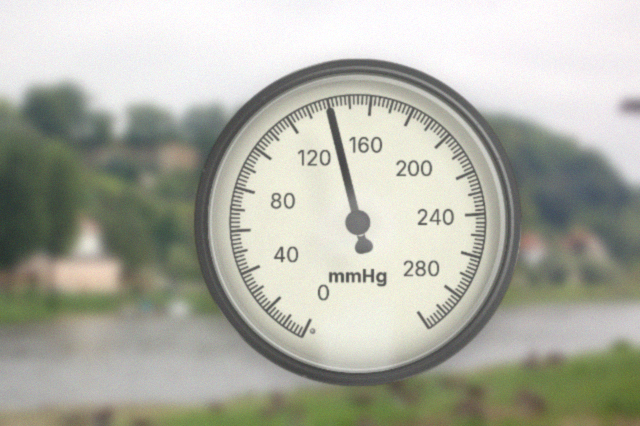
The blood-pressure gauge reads 140 mmHg
